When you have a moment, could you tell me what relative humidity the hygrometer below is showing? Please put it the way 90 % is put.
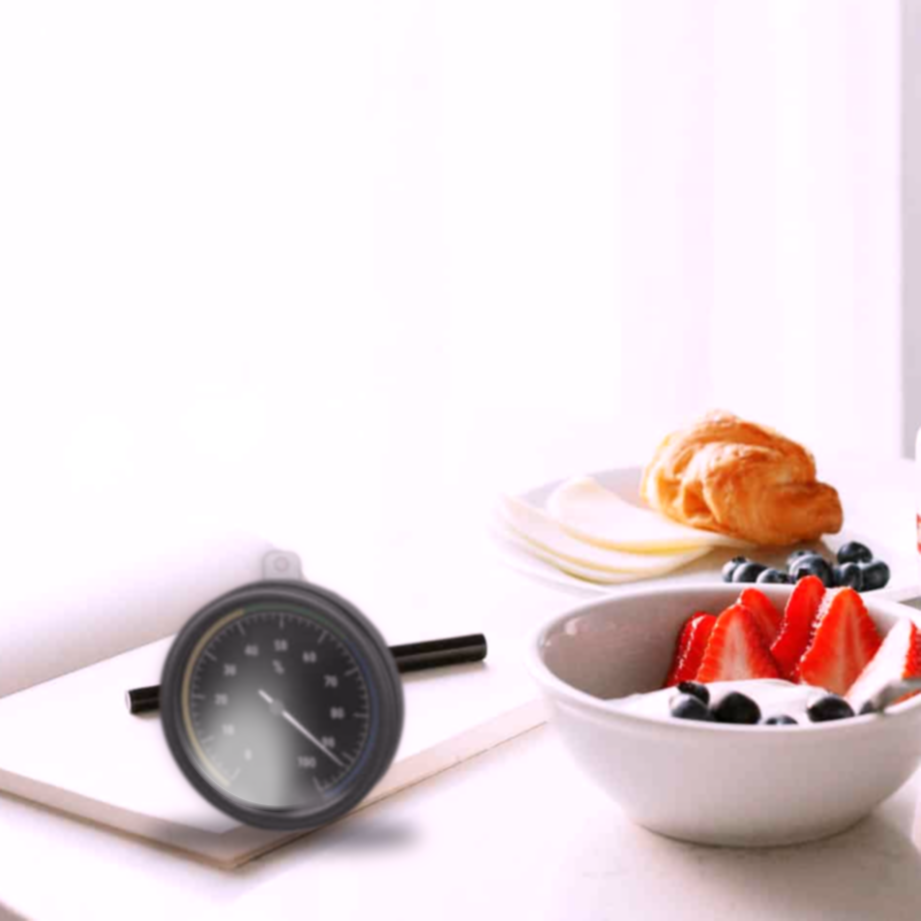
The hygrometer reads 92 %
